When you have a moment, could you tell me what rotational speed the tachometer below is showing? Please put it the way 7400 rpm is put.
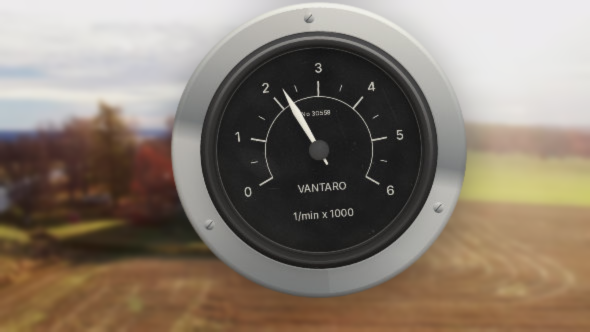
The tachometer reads 2250 rpm
